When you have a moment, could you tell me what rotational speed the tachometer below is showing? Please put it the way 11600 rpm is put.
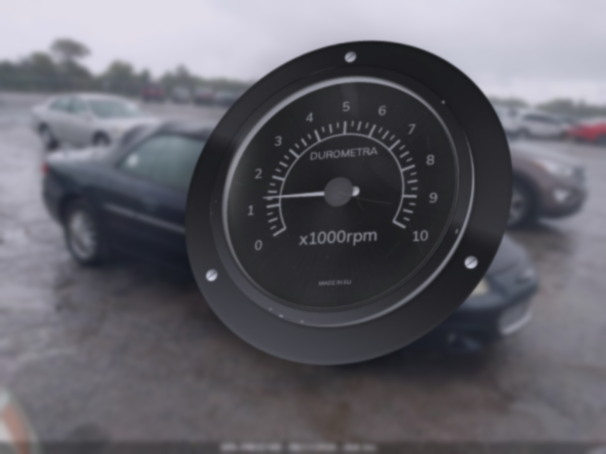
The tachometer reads 1250 rpm
